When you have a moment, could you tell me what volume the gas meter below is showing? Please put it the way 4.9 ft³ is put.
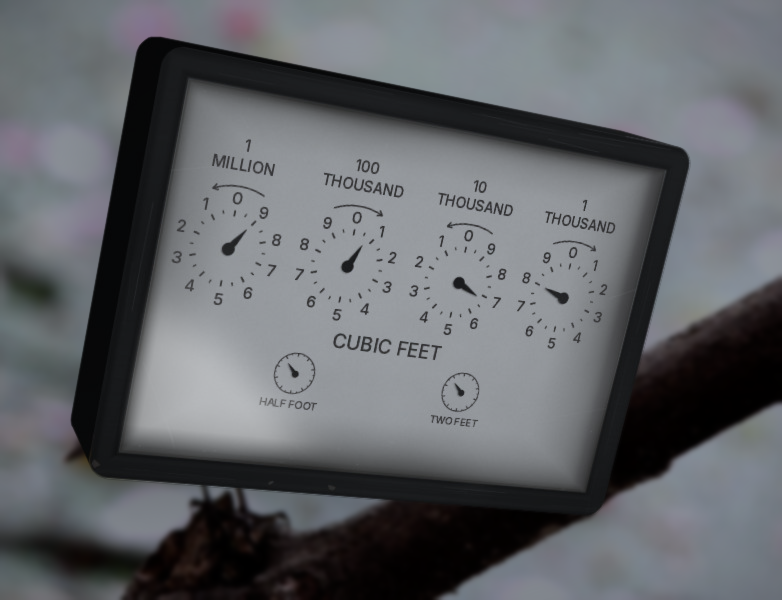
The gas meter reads 906800 ft³
